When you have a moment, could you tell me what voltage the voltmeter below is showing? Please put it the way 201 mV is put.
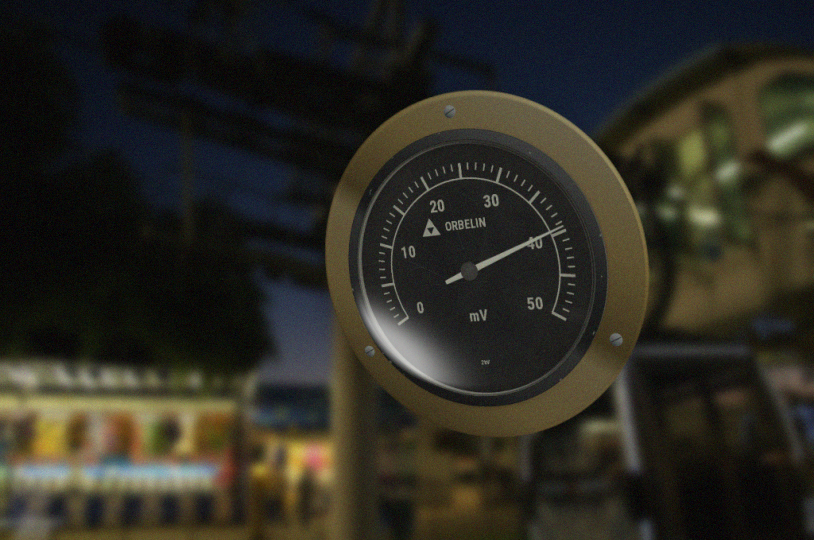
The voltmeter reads 39.5 mV
